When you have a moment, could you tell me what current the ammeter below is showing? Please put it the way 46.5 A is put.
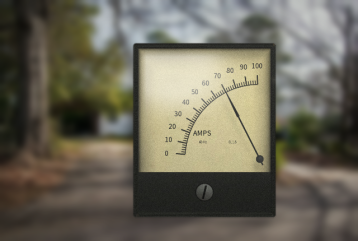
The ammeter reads 70 A
